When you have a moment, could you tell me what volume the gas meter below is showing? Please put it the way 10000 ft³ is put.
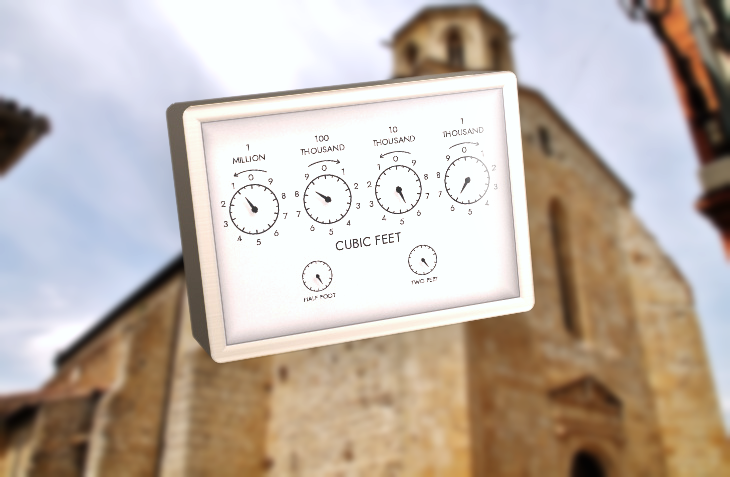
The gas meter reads 85600 ft³
